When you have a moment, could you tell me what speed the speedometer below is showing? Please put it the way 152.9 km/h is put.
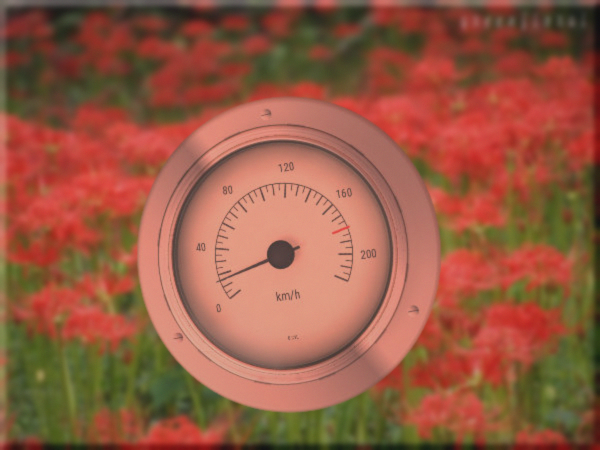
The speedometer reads 15 km/h
